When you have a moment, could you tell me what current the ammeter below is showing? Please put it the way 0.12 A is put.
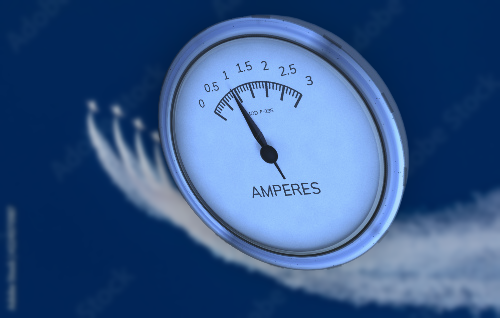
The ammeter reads 1 A
